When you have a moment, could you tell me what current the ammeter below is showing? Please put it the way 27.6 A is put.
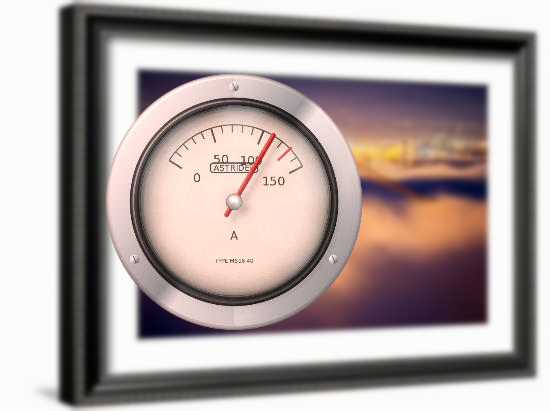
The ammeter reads 110 A
